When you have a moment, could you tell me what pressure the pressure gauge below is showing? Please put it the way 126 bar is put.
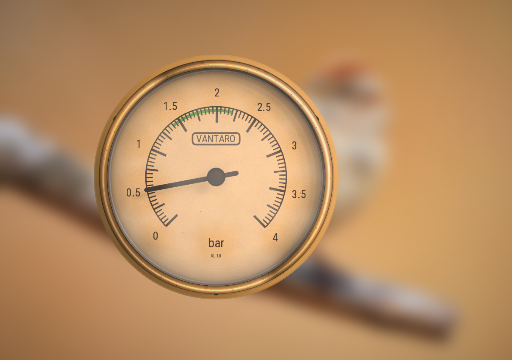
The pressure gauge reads 0.5 bar
